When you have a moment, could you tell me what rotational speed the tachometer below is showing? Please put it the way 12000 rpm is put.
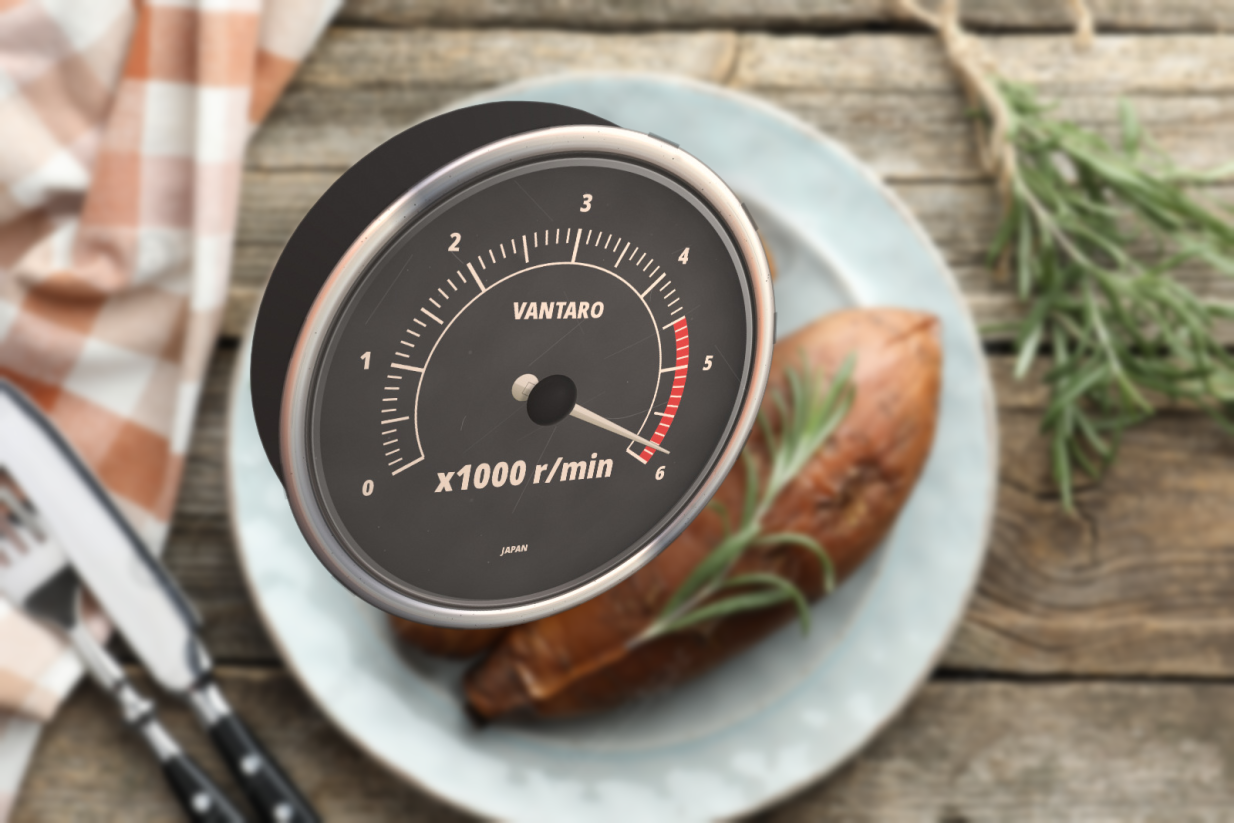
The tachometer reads 5800 rpm
